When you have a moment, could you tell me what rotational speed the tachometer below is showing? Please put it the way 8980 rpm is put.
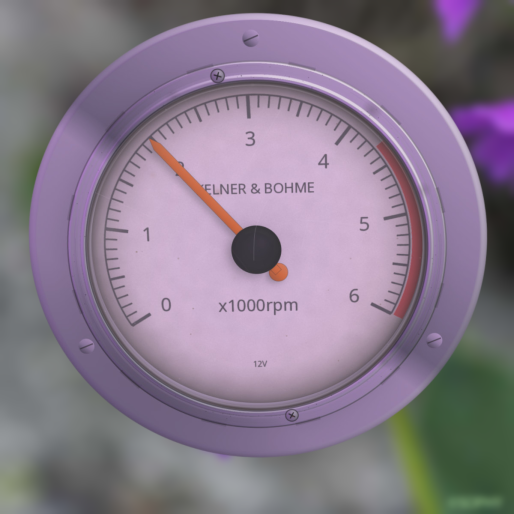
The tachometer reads 2000 rpm
